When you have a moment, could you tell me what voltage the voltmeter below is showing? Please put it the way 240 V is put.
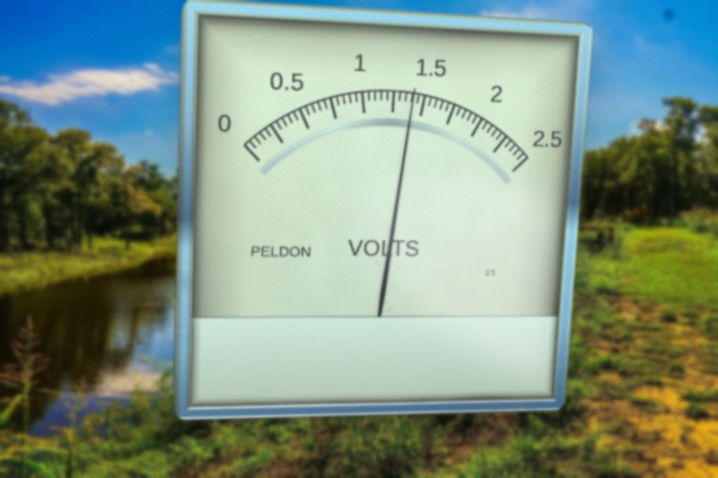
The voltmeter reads 1.4 V
